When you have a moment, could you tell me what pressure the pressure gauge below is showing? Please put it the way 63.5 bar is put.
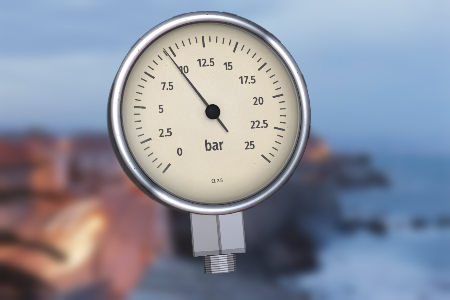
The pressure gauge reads 9.5 bar
